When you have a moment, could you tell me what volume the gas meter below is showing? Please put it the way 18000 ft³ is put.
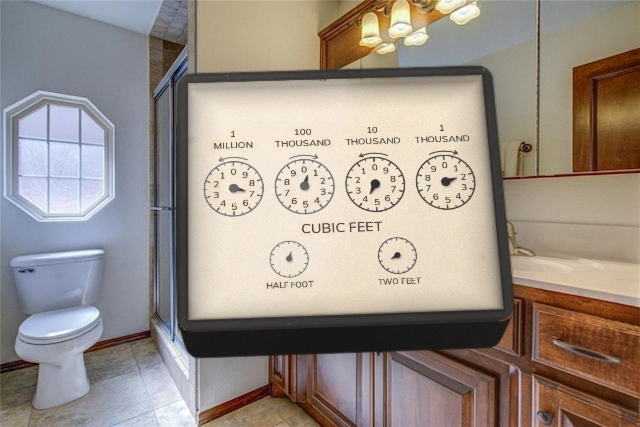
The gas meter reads 704200 ft³
